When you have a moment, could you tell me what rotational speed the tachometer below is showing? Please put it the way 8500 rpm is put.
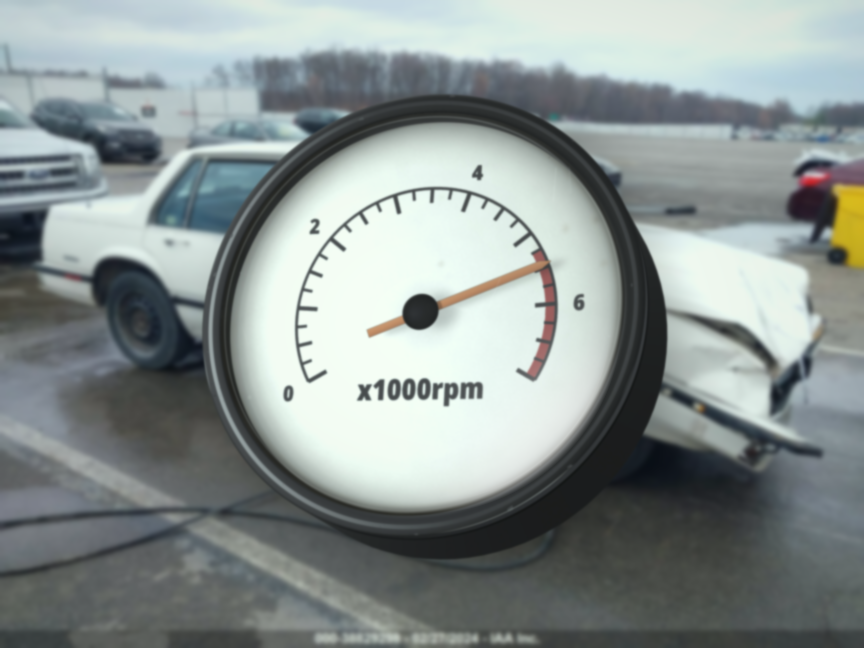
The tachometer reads 5500 rpm
